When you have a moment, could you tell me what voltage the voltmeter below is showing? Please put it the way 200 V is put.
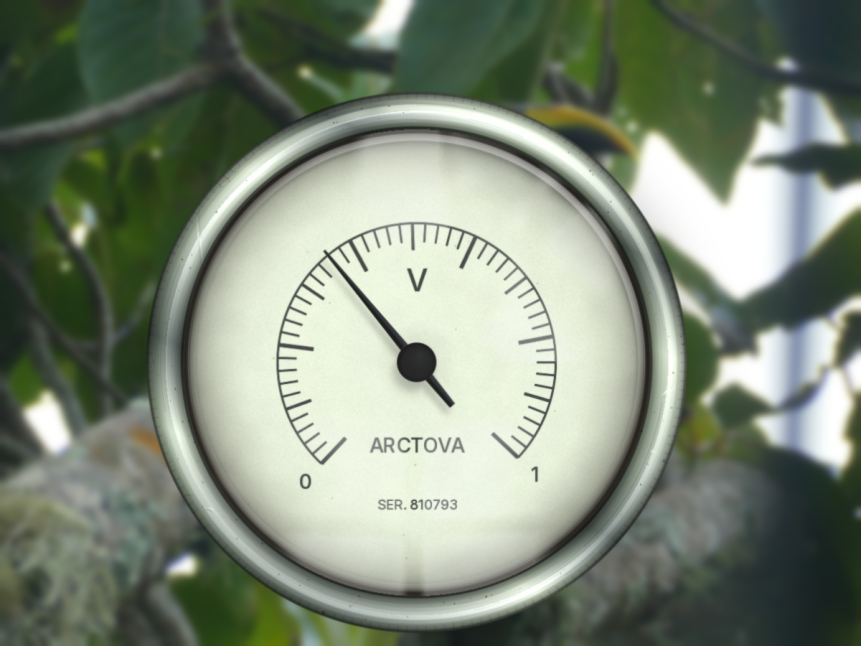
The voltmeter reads 0.36 V
